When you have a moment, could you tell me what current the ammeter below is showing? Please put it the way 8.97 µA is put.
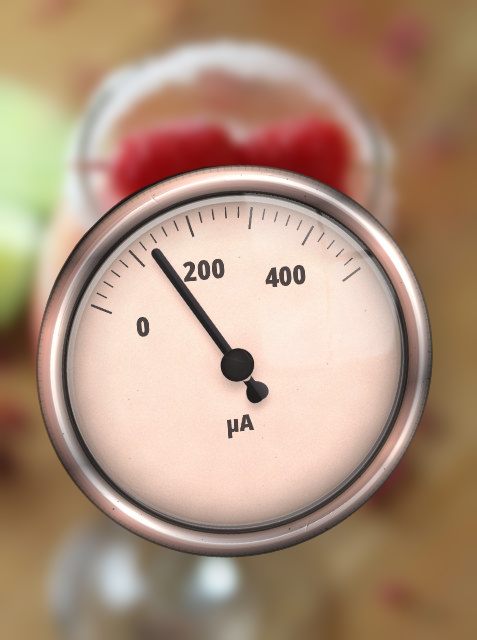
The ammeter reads 130 µA
